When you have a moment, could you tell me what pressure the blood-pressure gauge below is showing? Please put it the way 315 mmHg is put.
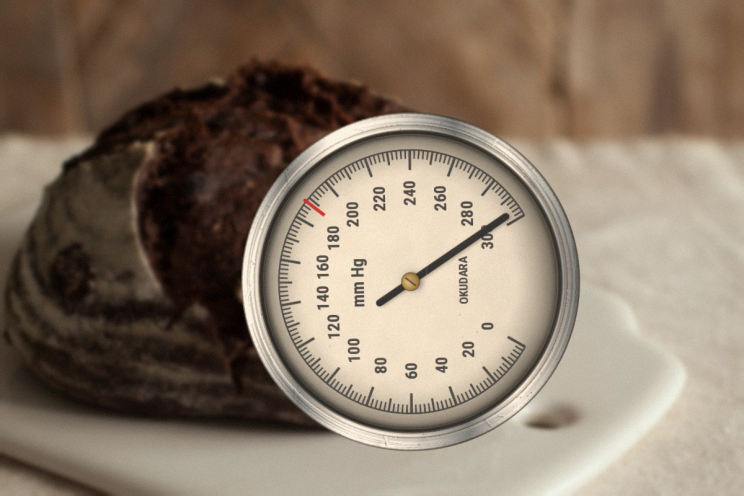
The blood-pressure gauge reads 296 mmHg
